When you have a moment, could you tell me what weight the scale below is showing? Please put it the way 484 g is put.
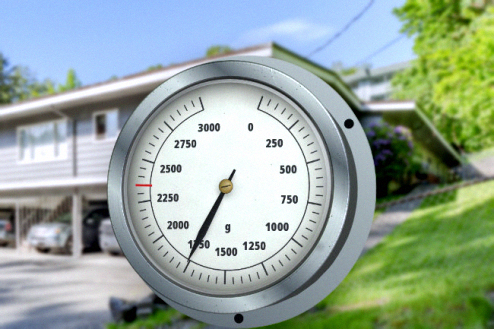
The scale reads 1750 g
